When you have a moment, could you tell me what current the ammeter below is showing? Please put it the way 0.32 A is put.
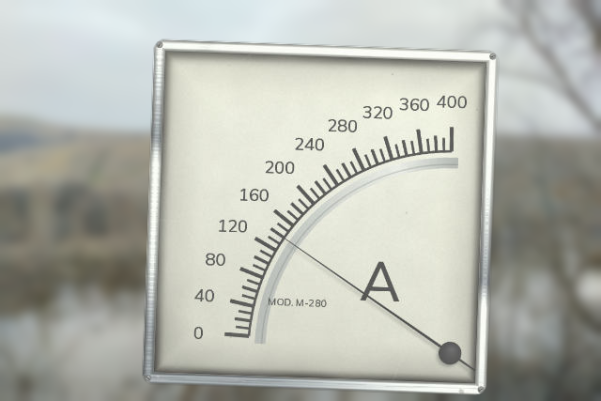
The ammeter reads 140 A
